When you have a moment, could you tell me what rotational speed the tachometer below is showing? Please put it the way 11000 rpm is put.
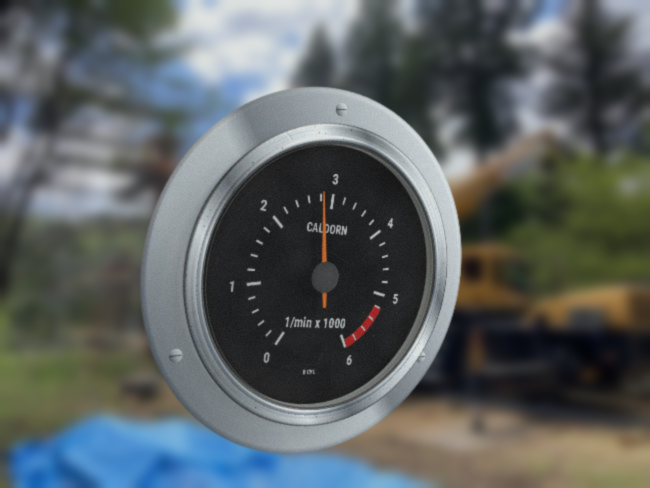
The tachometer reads 2800 rpm
